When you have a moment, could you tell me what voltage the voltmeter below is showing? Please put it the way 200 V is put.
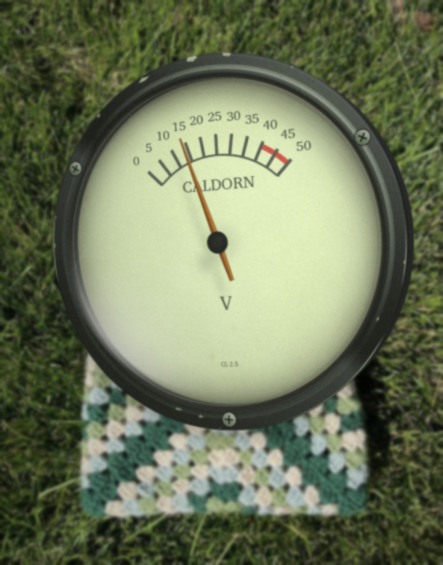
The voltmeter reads 15 V
